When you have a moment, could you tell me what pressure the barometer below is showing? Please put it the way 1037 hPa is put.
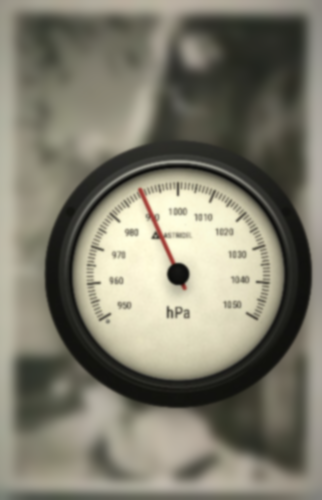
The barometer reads 990 hPa
